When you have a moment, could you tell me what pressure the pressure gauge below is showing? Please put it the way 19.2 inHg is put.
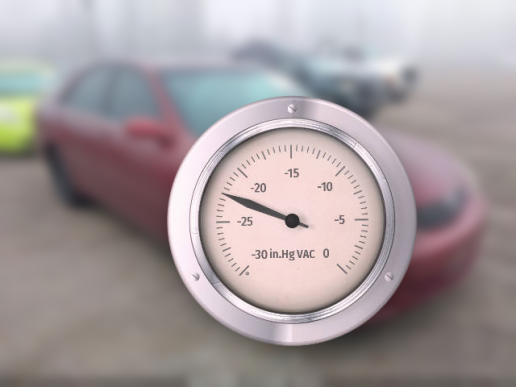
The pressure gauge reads -22.5 inHg
